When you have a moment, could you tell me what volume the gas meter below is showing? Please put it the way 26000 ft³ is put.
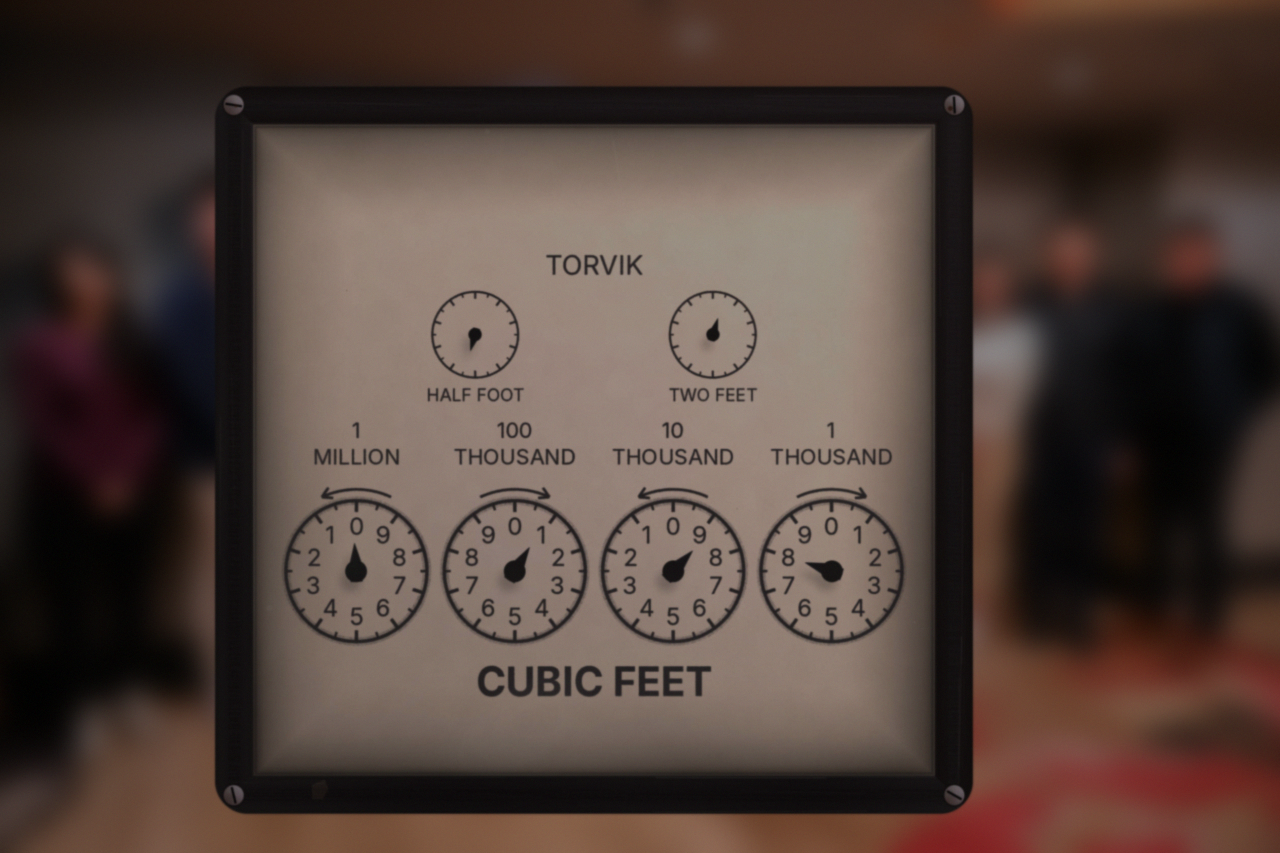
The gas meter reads 8800 ft³
